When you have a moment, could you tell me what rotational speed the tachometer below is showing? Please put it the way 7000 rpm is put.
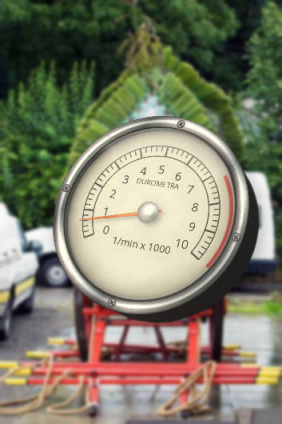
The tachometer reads 600 rpm
